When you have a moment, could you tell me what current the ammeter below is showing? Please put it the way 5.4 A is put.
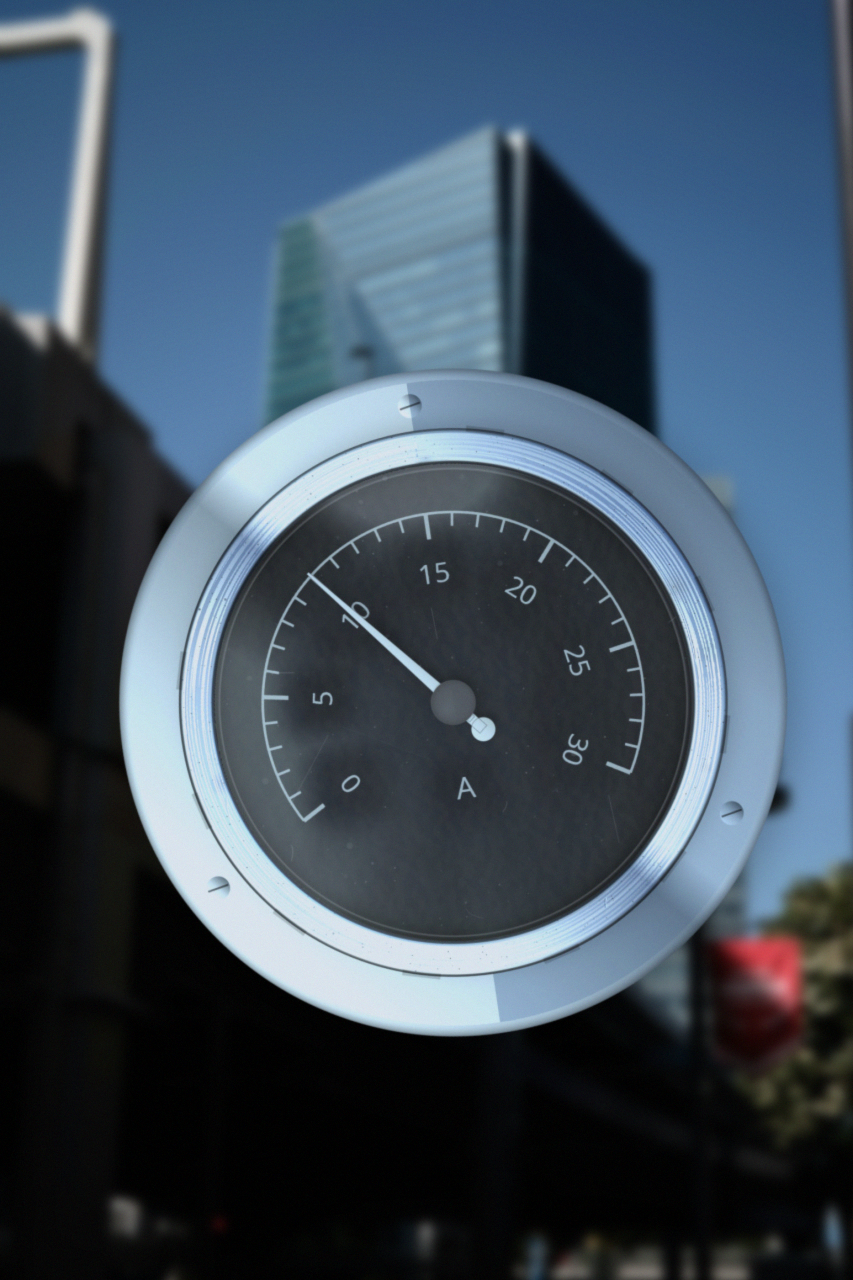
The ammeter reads 10 A
